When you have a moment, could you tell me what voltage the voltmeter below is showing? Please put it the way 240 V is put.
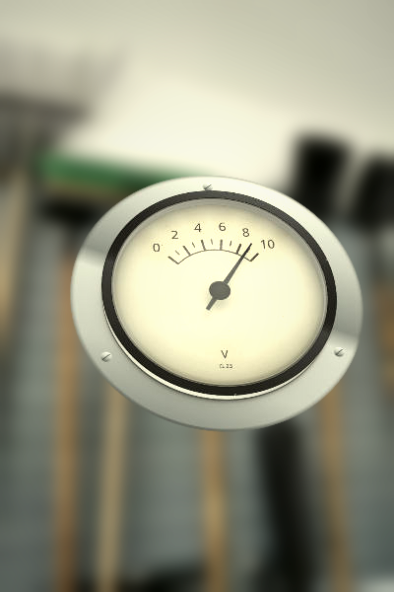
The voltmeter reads 9 V
